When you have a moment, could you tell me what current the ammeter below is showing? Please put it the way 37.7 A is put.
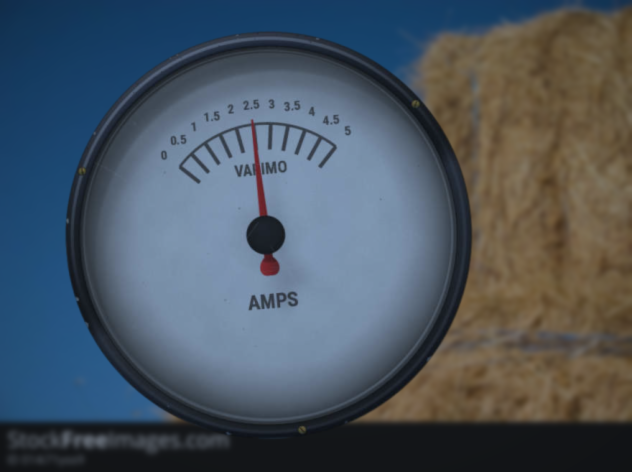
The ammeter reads 2.5 A
